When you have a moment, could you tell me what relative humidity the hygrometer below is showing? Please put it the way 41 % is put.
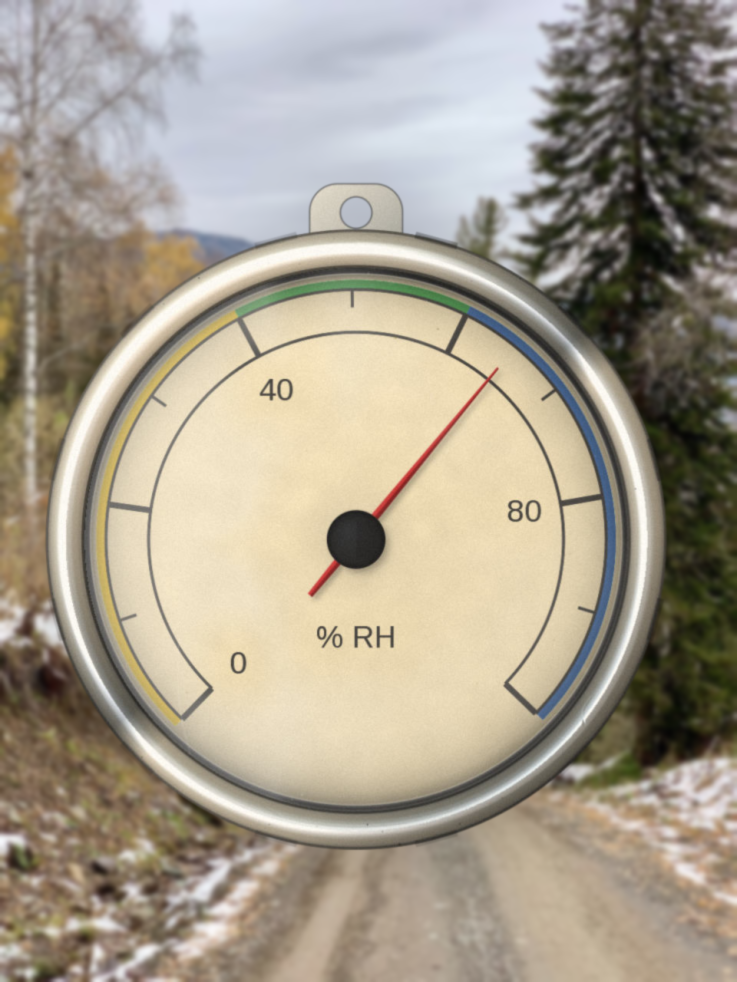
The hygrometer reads 65 %
